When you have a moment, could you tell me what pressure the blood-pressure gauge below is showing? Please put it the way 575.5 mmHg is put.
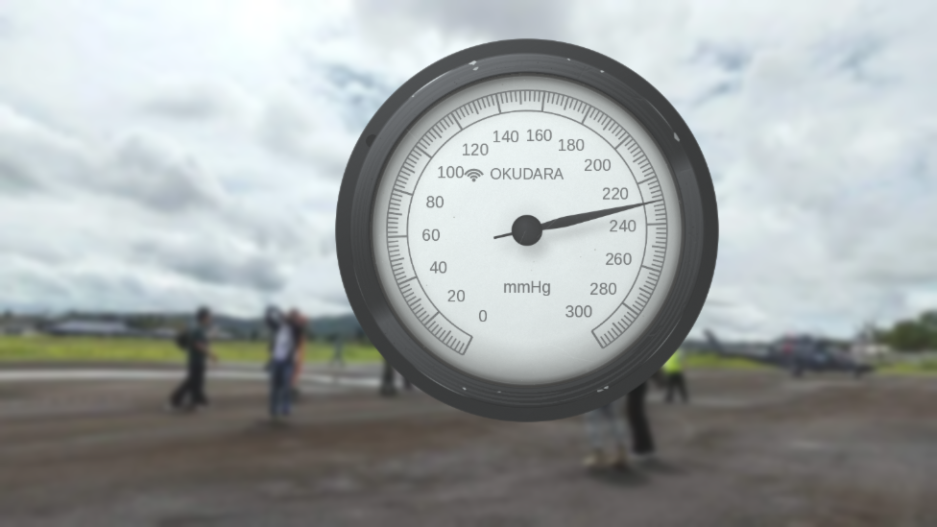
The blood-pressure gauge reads 230 mmHg
